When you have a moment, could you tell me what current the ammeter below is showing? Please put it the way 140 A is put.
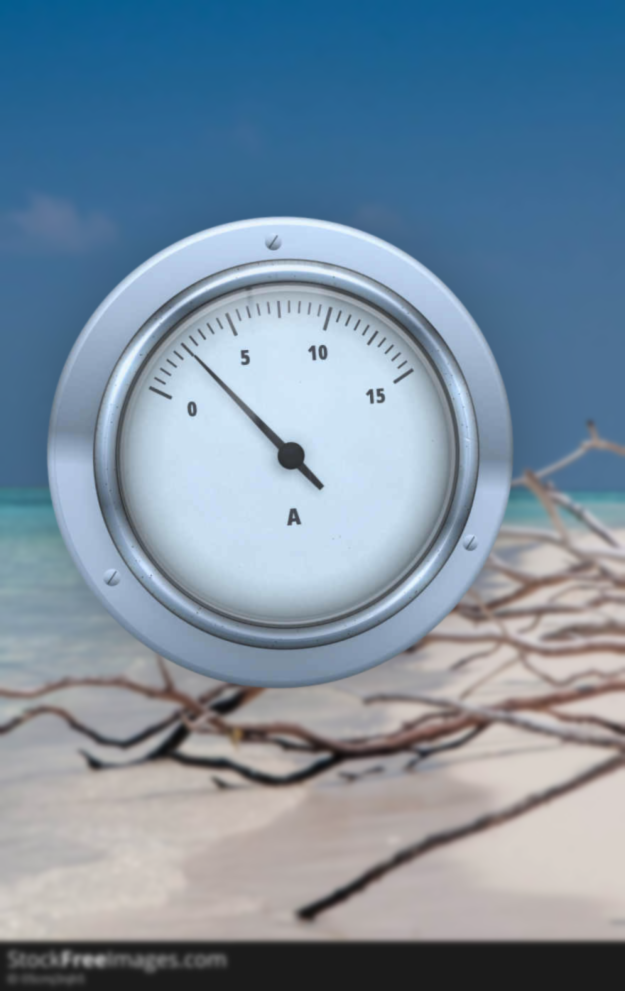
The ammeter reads 2.5 A
